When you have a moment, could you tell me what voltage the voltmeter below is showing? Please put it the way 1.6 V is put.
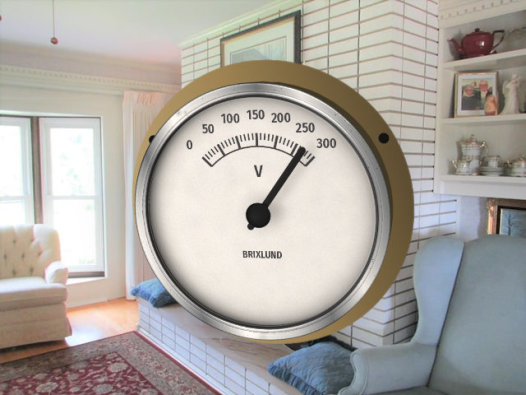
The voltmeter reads 270 V
